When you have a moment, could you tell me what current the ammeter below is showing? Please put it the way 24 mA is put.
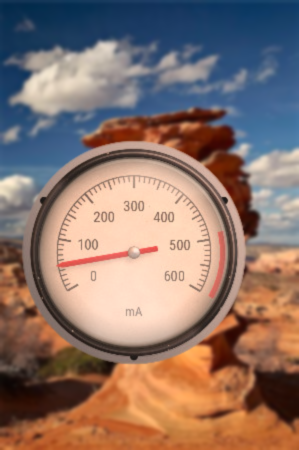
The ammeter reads 50 mA
